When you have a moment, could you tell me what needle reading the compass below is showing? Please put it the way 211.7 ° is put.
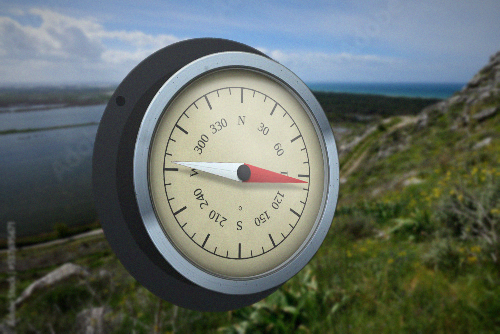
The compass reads 95 °
